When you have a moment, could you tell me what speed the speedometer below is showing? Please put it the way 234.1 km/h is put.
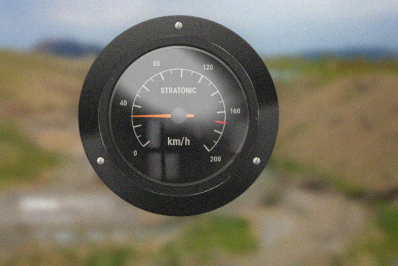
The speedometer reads 30 km/h
